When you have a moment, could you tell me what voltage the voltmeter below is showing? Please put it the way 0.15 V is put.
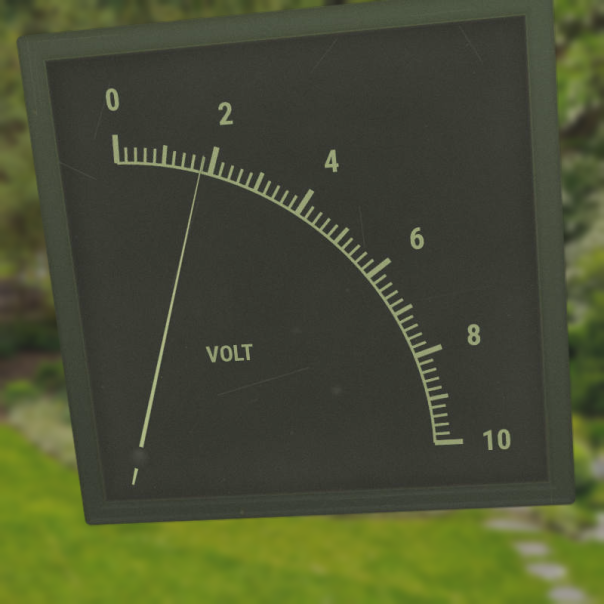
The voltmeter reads 1.8 V
